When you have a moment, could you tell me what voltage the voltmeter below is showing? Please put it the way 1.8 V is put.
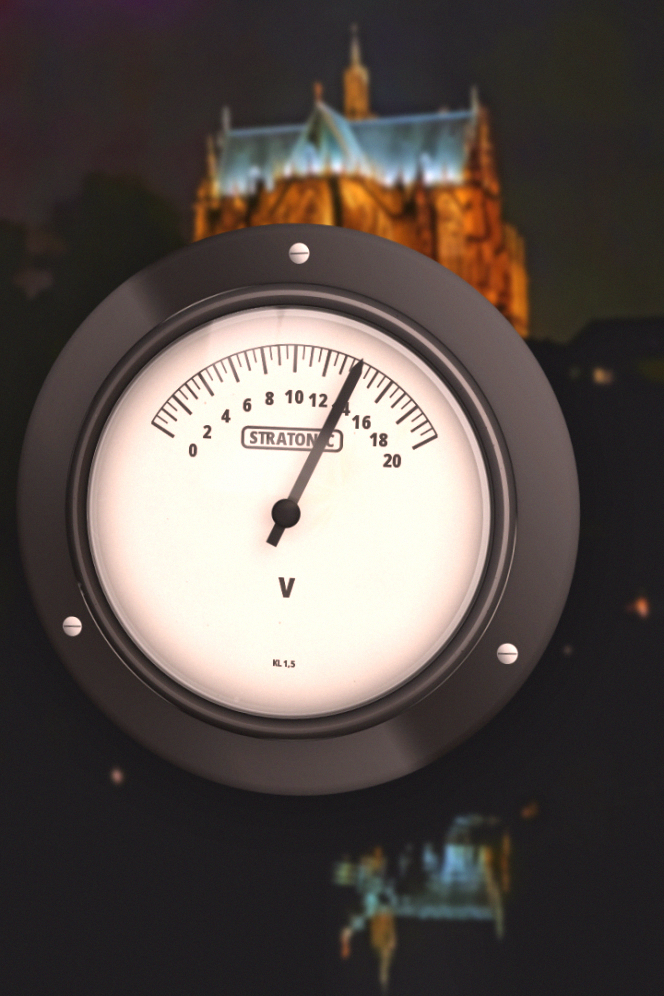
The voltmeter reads 14 V
